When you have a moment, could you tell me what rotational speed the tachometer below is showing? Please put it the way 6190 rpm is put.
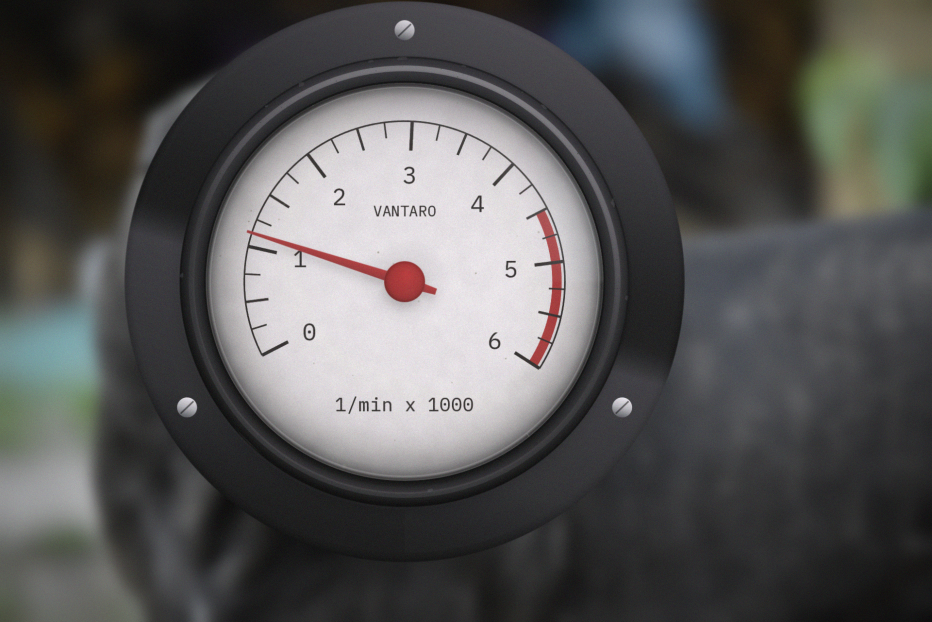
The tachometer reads 1125 rpm
